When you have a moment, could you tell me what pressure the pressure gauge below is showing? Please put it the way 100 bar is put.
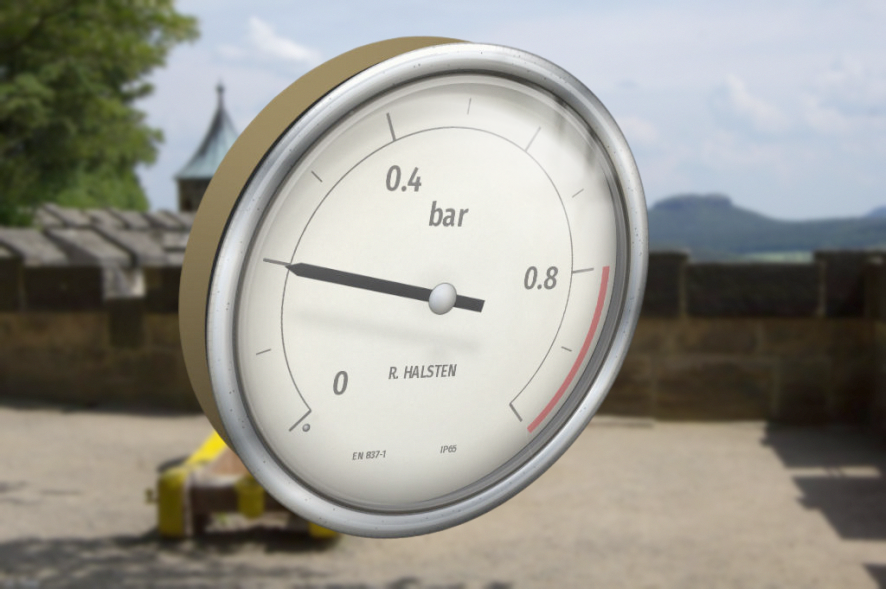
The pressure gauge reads 0.2 bar
